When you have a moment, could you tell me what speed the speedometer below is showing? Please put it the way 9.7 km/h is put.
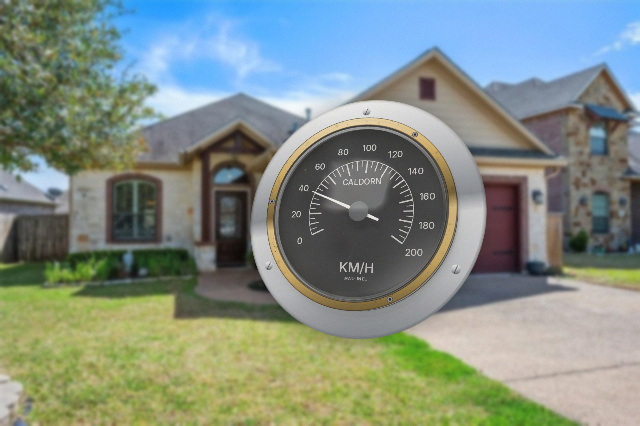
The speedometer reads 40 km/h
